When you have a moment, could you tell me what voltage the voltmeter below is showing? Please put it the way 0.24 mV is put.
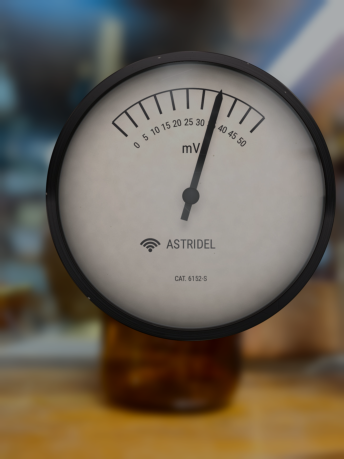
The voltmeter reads 35 mV
